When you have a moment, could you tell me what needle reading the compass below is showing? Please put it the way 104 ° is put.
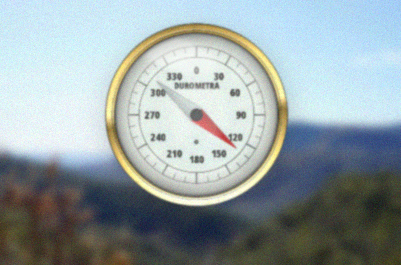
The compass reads 130 °
